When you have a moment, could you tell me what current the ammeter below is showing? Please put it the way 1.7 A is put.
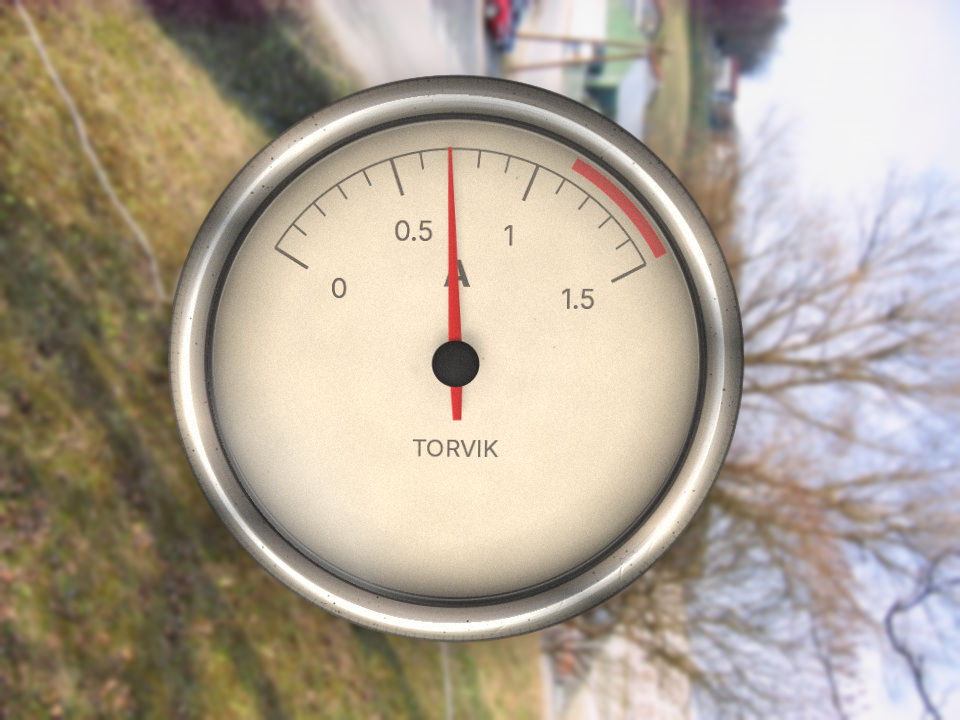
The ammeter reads 0.7 A
